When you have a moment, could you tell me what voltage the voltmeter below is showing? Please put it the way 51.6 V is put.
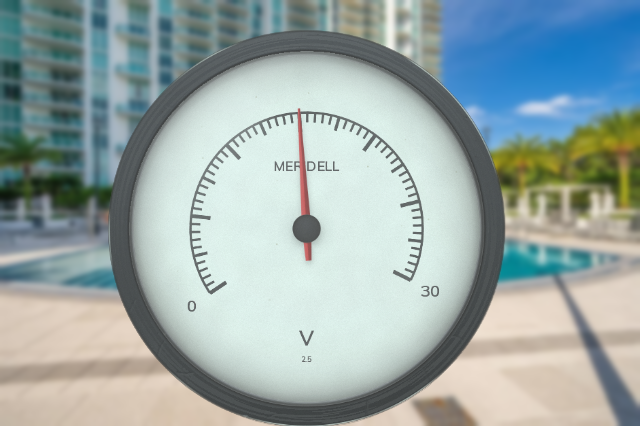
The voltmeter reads 15 V
